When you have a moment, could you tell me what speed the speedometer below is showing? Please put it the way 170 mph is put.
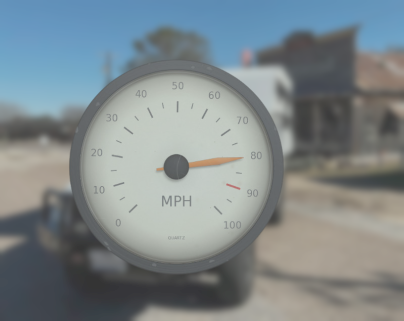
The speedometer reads 80 mph
